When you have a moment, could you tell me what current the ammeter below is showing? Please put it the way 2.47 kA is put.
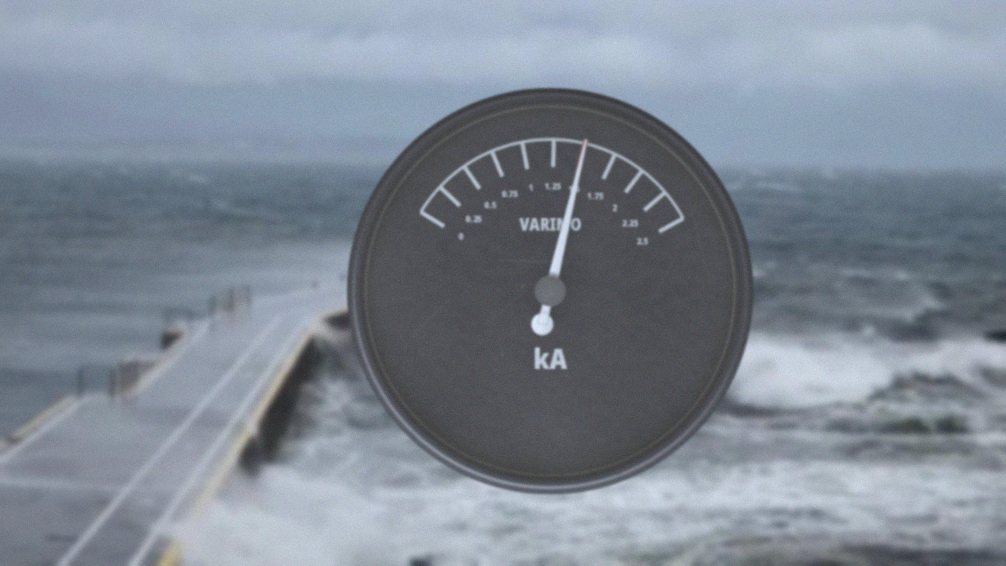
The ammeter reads 1.5 kA
